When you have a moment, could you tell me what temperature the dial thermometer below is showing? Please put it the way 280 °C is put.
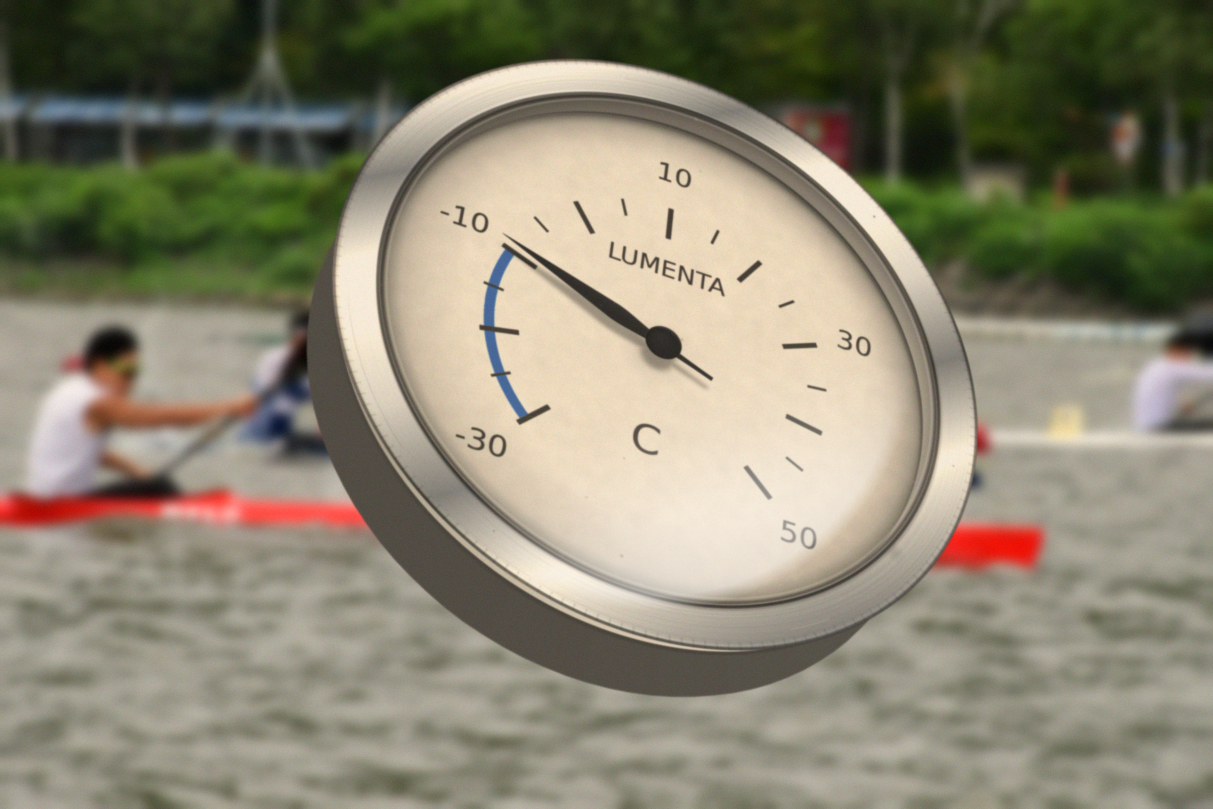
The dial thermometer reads -10 °C
